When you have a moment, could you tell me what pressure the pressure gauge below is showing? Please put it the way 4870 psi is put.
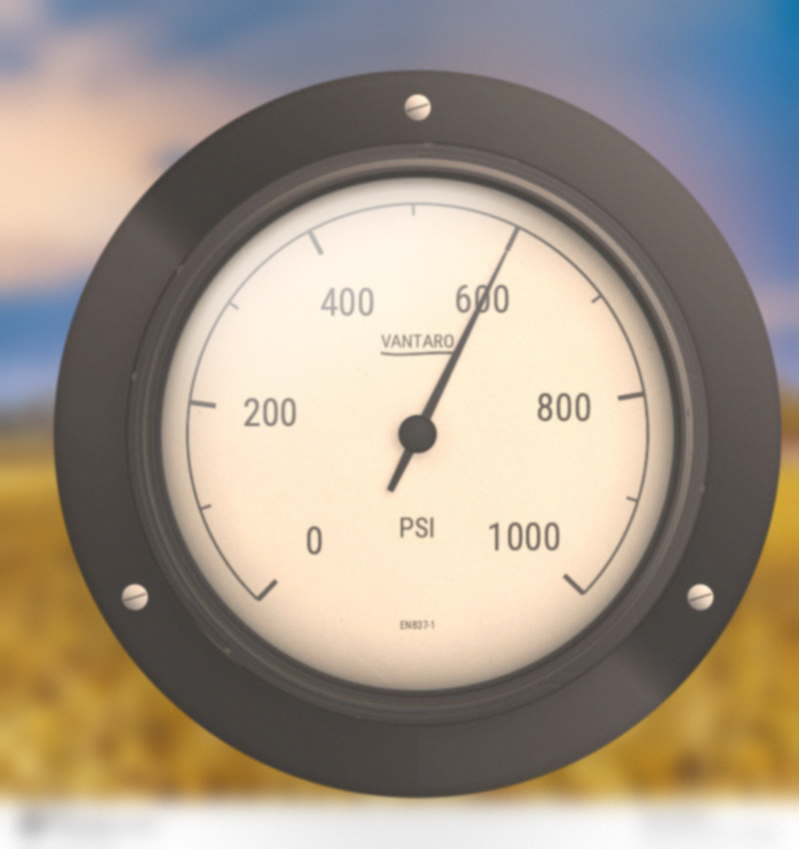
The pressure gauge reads 600 psi
